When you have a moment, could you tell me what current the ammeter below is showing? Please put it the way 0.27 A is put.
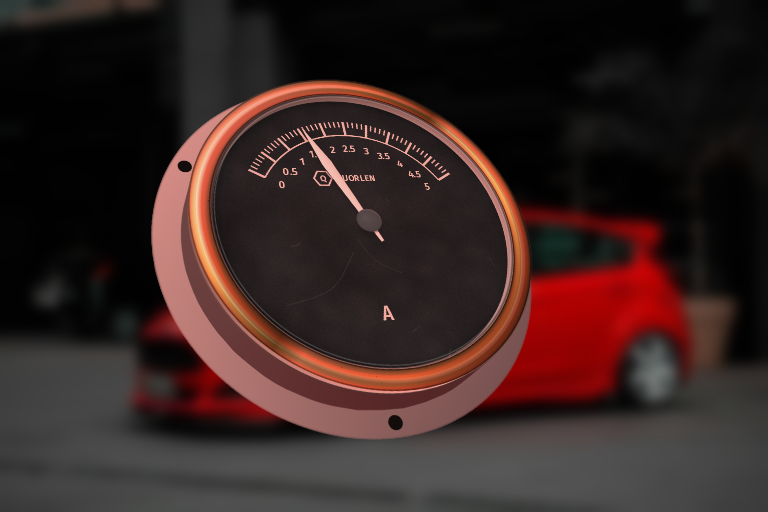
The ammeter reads 1.5 A
